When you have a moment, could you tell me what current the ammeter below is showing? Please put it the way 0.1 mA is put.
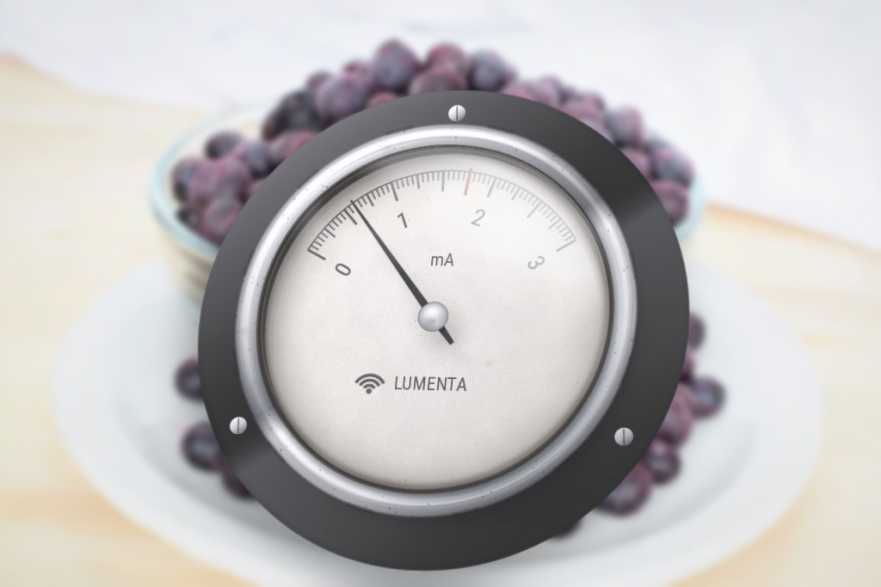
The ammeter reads 0.6 mA
